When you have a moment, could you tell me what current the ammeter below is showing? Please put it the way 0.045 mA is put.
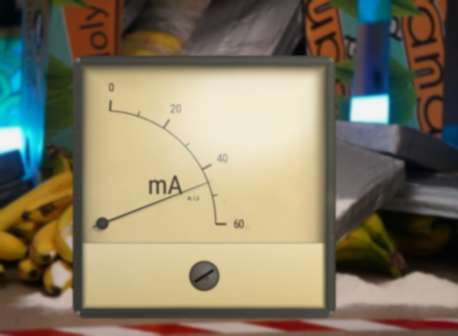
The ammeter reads 45 mA
